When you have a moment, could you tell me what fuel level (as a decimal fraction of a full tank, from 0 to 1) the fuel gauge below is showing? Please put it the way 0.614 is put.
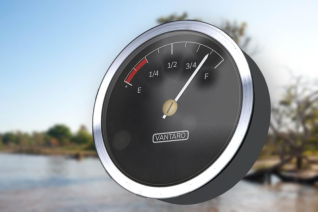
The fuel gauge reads 0.875
